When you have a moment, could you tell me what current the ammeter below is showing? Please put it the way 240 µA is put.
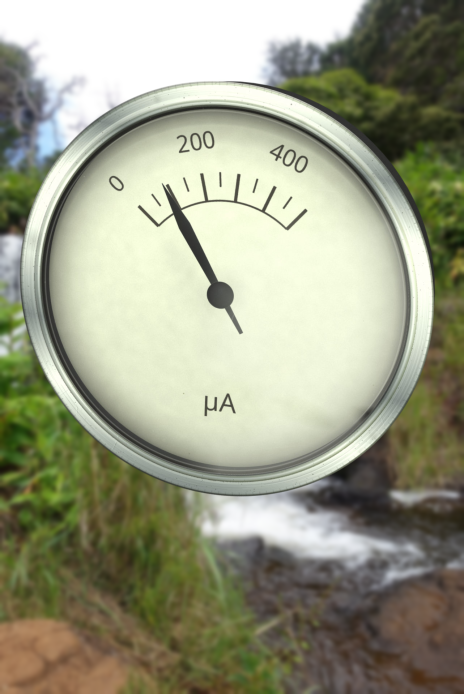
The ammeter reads 100 µA
